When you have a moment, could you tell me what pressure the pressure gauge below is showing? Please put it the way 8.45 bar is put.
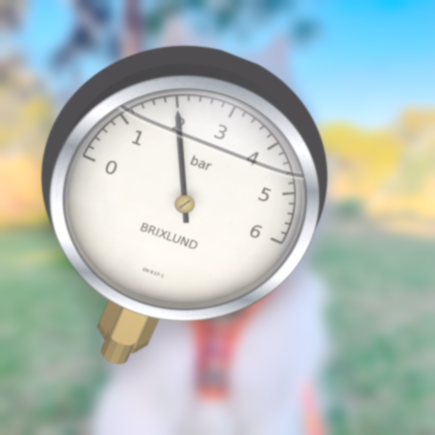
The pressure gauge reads 2 bar
